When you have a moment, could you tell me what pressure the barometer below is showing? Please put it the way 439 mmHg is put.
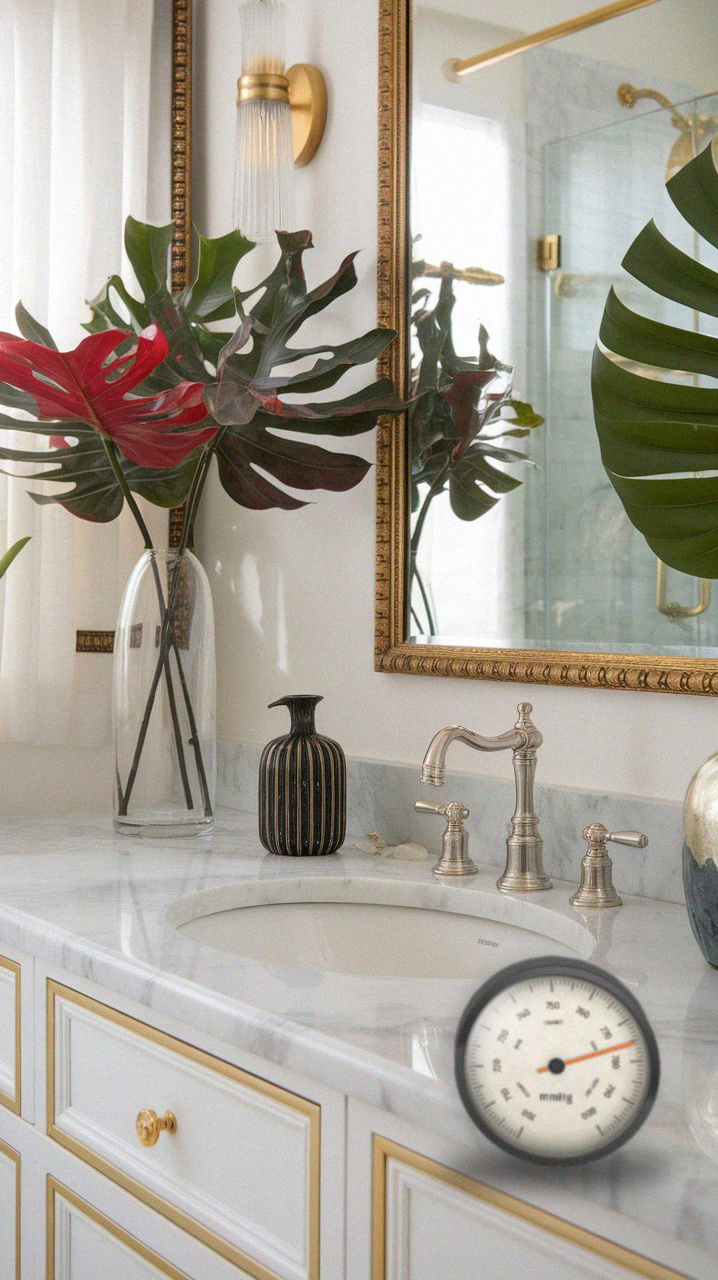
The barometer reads 775 mmHg
